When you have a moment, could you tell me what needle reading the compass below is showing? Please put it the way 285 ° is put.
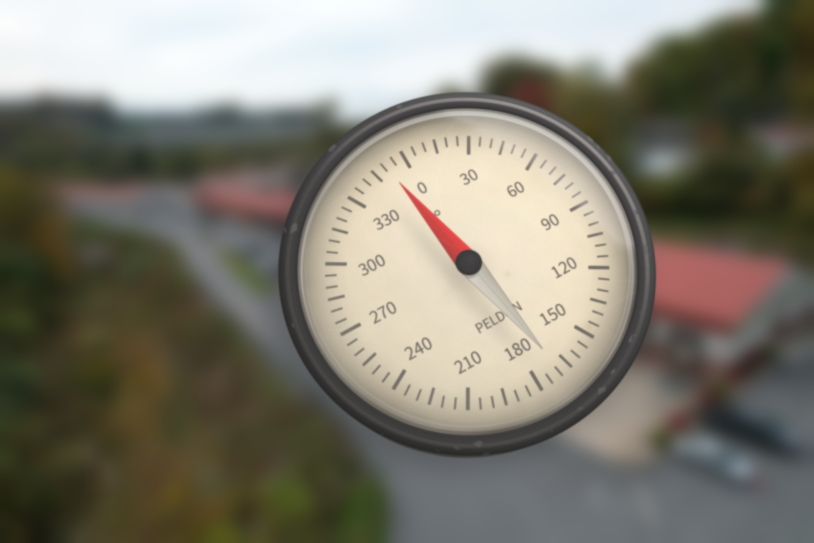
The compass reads 350 °
